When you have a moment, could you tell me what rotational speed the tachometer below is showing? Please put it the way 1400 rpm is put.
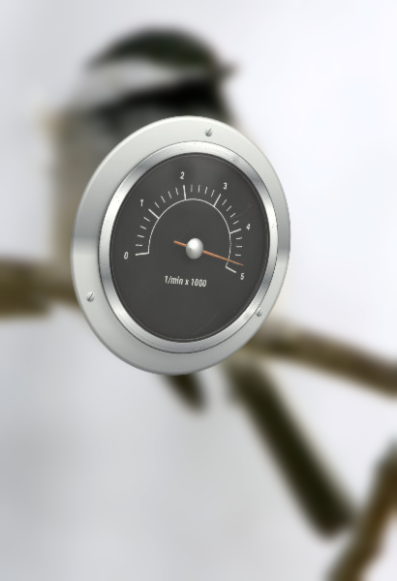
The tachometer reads 4800 rpm
